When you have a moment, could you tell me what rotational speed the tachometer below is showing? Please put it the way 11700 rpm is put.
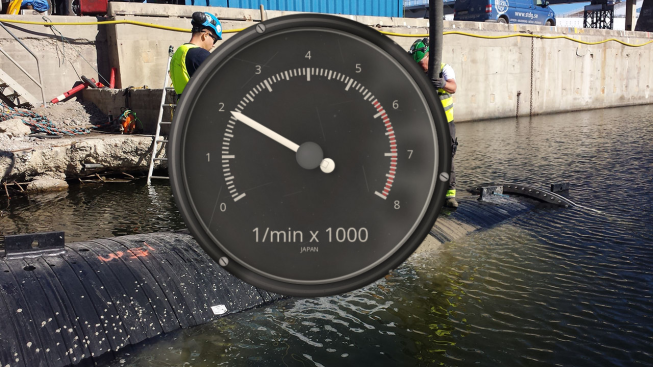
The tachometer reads 2000 rpm
